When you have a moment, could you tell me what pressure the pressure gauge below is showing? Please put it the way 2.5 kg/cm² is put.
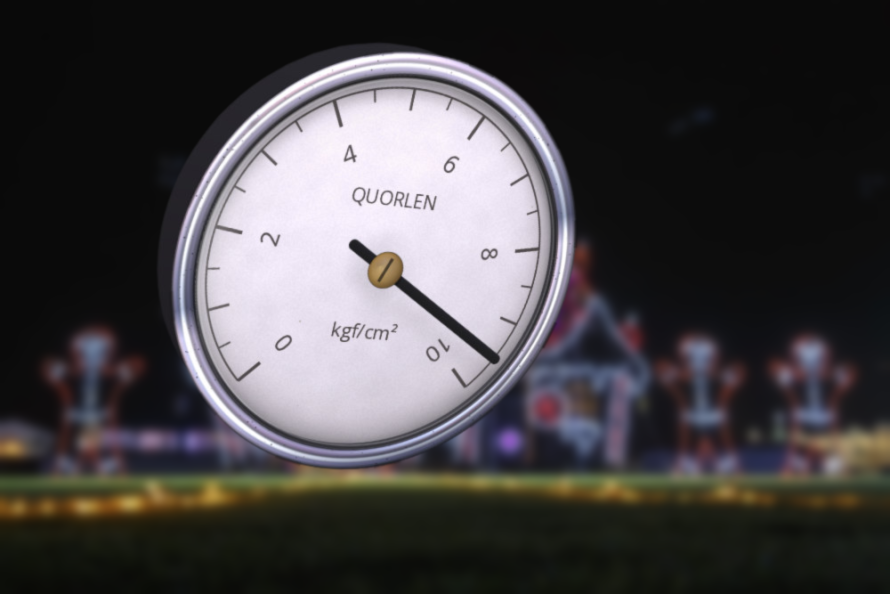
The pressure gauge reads 9.5 kg/cm²
